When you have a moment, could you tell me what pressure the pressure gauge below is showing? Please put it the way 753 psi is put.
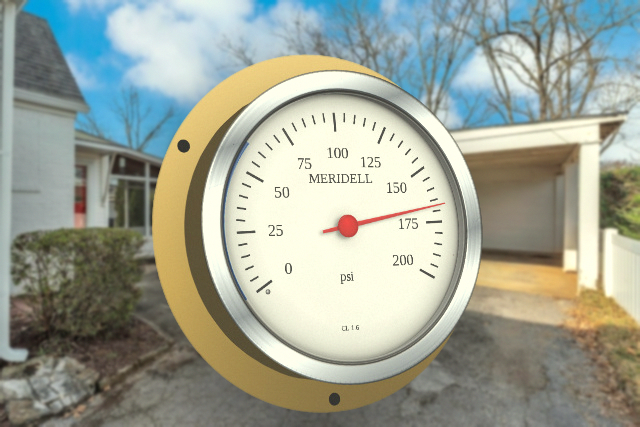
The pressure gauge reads 167.5 psi
